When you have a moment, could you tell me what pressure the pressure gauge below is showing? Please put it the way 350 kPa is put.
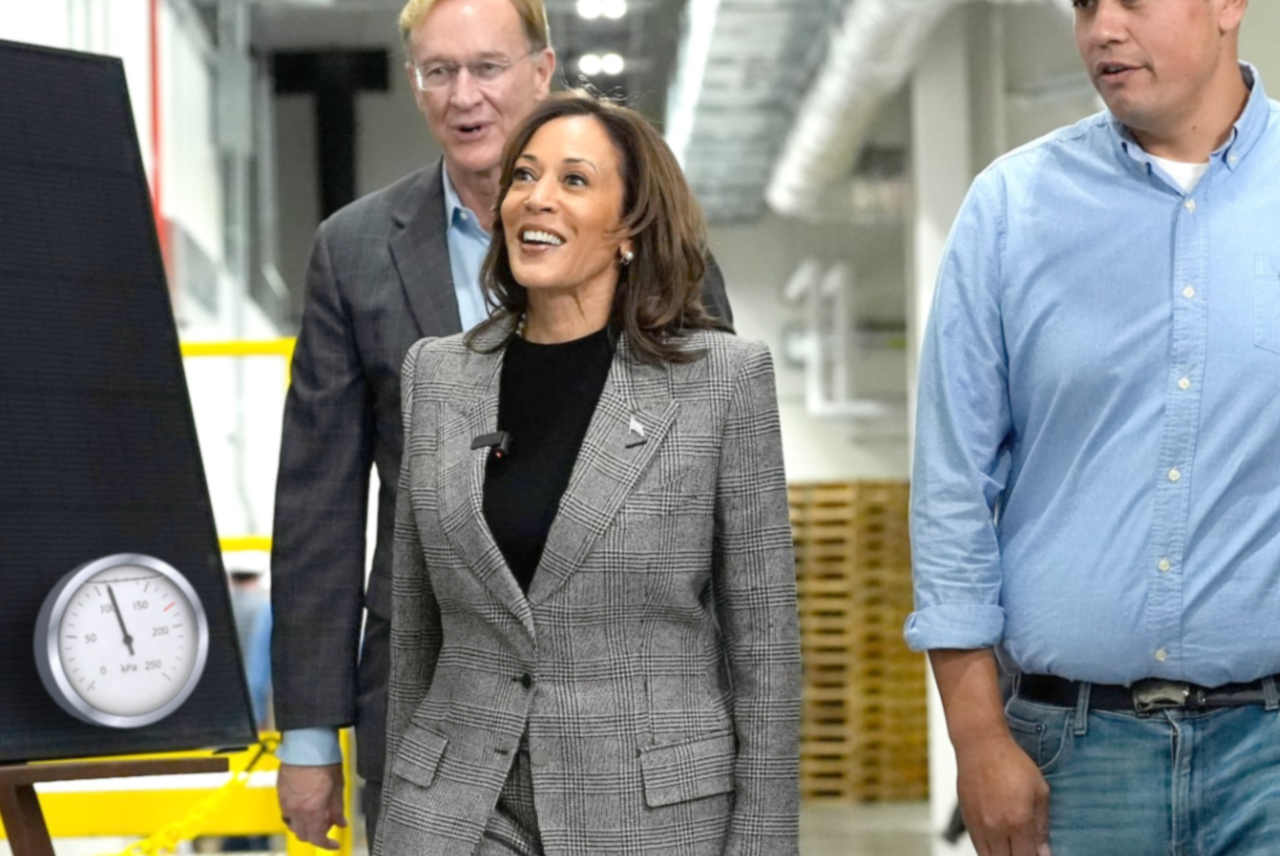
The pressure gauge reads 110 kPa
